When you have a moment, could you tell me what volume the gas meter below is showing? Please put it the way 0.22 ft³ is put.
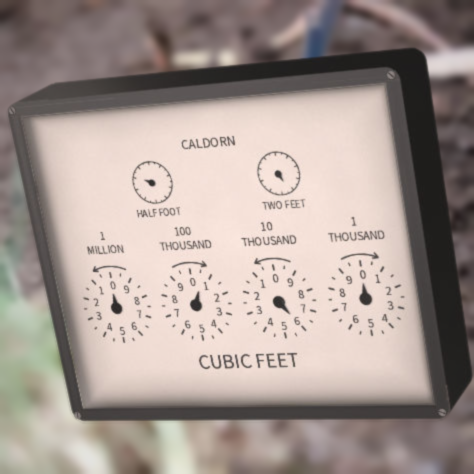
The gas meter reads 6000 ft³
